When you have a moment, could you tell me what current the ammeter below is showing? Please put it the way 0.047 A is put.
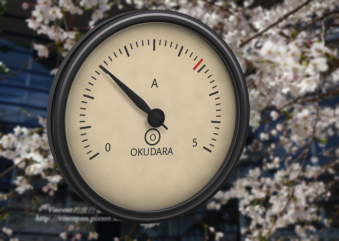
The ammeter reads 1.5 A
